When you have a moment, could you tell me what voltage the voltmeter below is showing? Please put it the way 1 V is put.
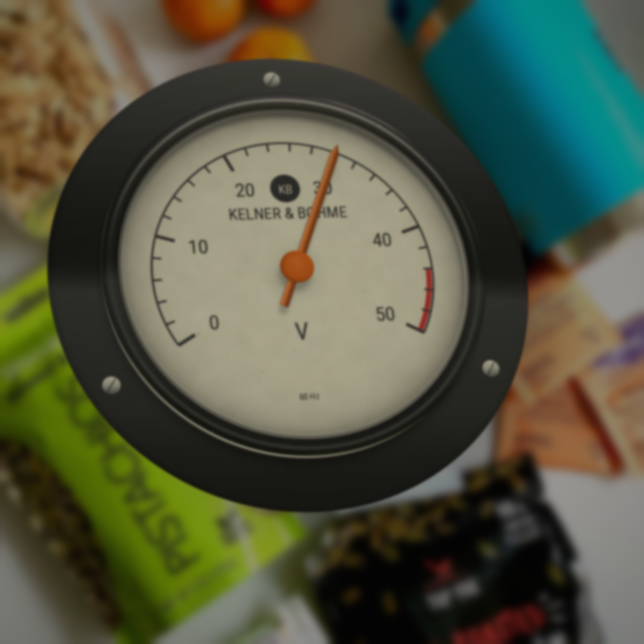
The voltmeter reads 30 V
